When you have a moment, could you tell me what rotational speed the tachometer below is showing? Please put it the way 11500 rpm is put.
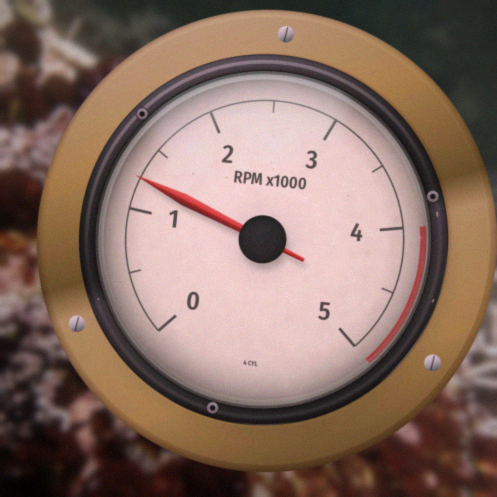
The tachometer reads 1250 rpm
